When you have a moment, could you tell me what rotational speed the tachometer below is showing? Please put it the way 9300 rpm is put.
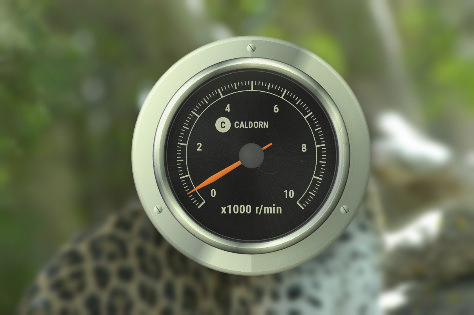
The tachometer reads 500 rpm
